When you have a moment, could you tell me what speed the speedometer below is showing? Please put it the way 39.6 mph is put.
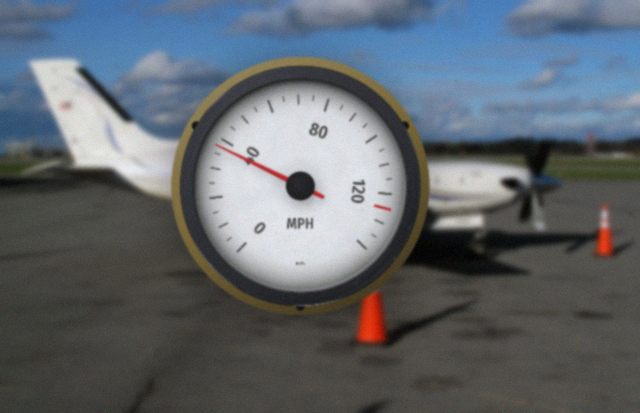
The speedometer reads 37.5 mph
